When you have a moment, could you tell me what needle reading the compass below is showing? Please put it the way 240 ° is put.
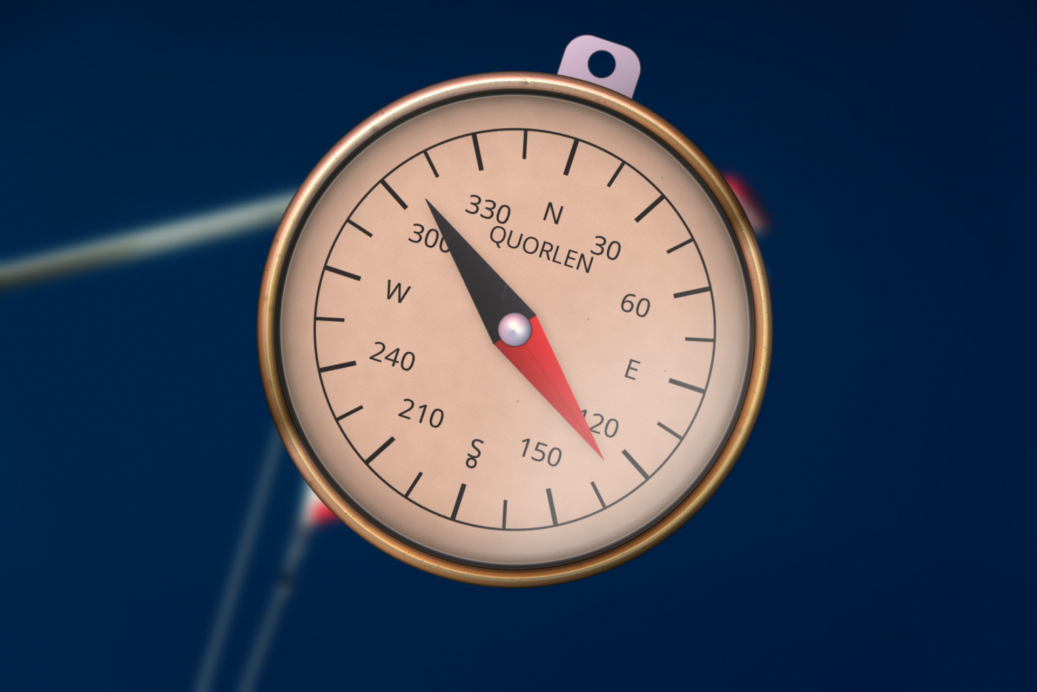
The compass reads 127.5 °
